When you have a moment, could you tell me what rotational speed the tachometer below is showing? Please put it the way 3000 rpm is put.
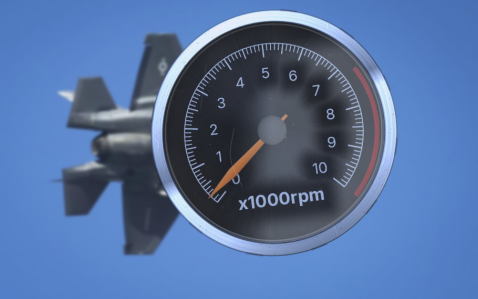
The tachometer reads 200 rpm
